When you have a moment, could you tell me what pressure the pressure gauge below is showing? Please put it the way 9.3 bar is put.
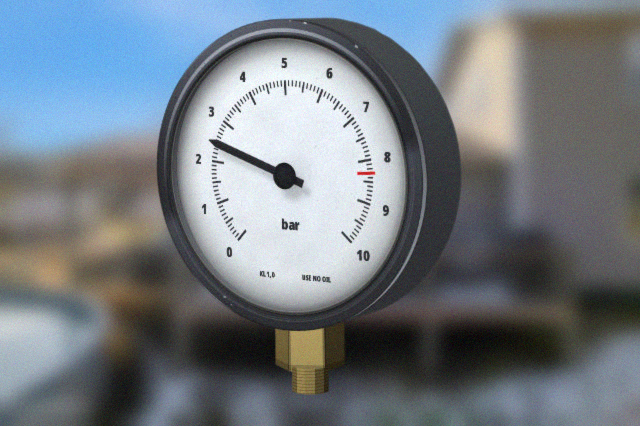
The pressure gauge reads 2.5 bar
